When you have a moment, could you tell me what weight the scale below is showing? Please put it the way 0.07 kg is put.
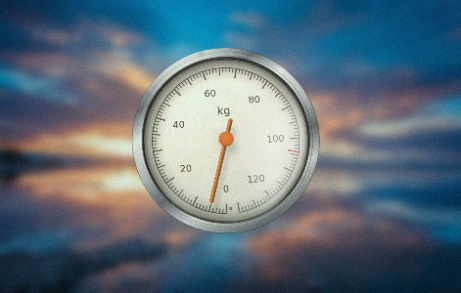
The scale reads 5 kg
